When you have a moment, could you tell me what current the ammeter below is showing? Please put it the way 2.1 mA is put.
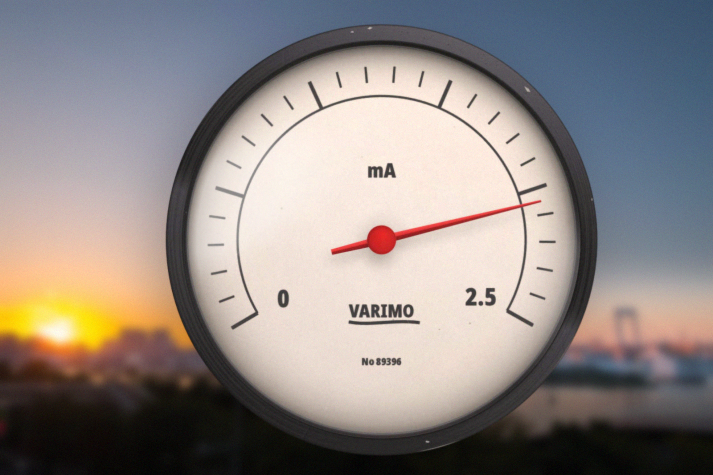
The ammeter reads 2.05 mA
